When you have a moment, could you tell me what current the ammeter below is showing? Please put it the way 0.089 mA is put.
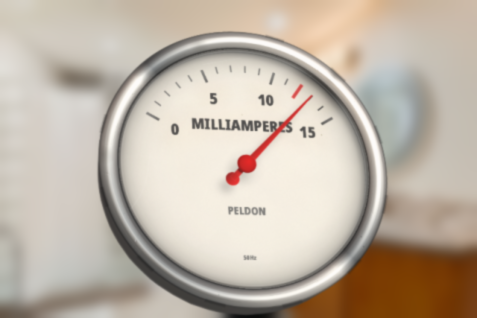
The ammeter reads 13 mA
